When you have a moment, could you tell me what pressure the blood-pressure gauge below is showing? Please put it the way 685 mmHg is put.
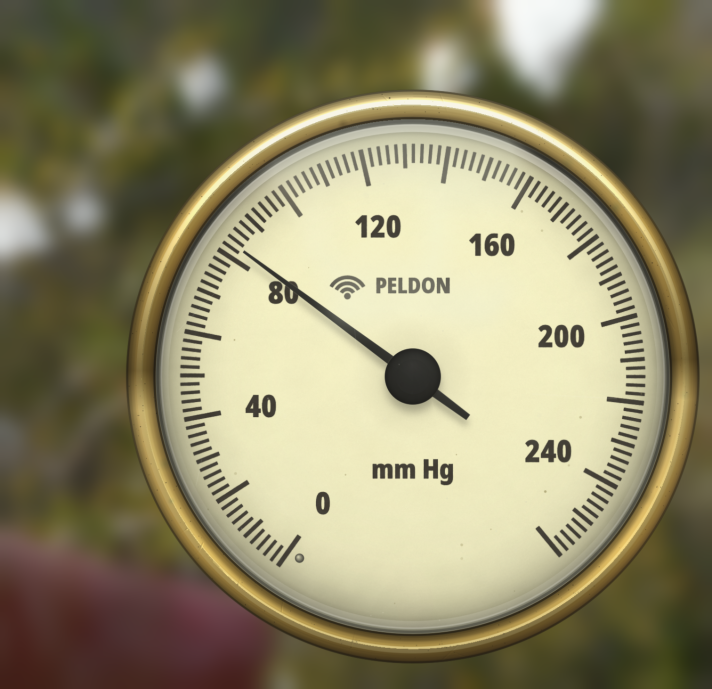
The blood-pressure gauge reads 83 mmHg
